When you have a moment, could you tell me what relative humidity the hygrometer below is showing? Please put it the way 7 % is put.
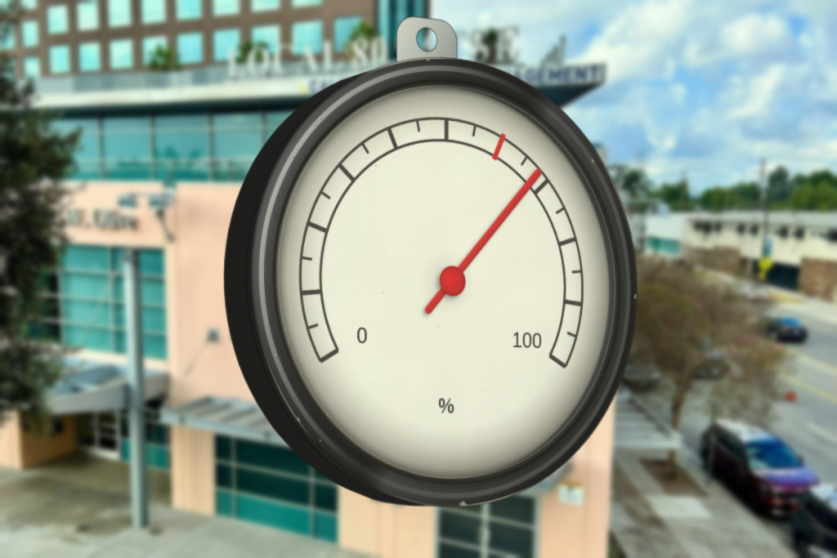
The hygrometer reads 67.5 %
